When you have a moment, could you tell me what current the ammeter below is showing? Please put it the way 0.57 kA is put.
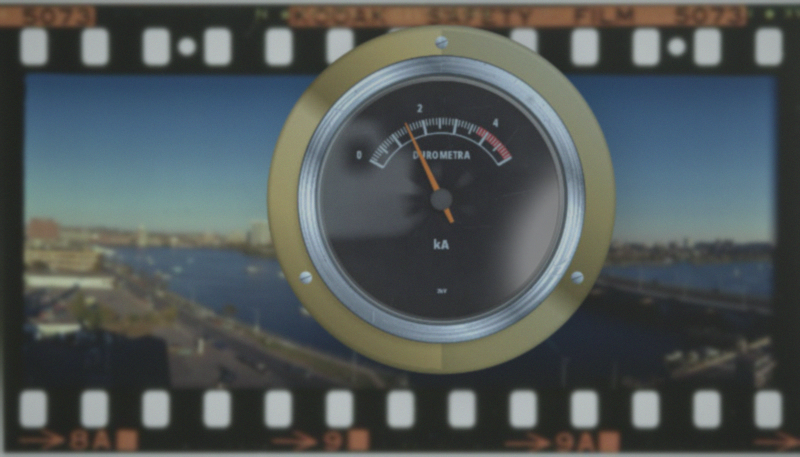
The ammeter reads 1.5 kA
